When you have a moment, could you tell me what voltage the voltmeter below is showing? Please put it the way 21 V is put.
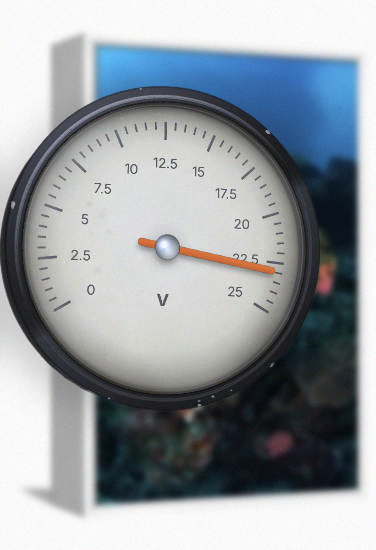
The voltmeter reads 23 V
